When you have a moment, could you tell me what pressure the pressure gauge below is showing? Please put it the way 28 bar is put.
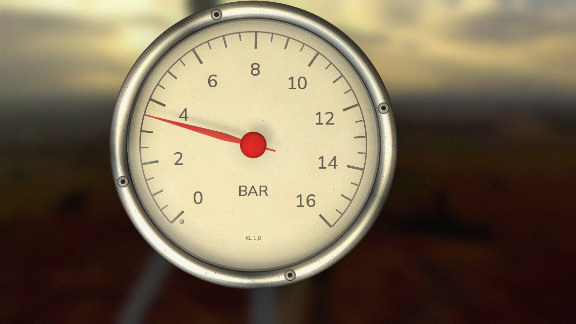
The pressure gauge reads 3.5 bar
